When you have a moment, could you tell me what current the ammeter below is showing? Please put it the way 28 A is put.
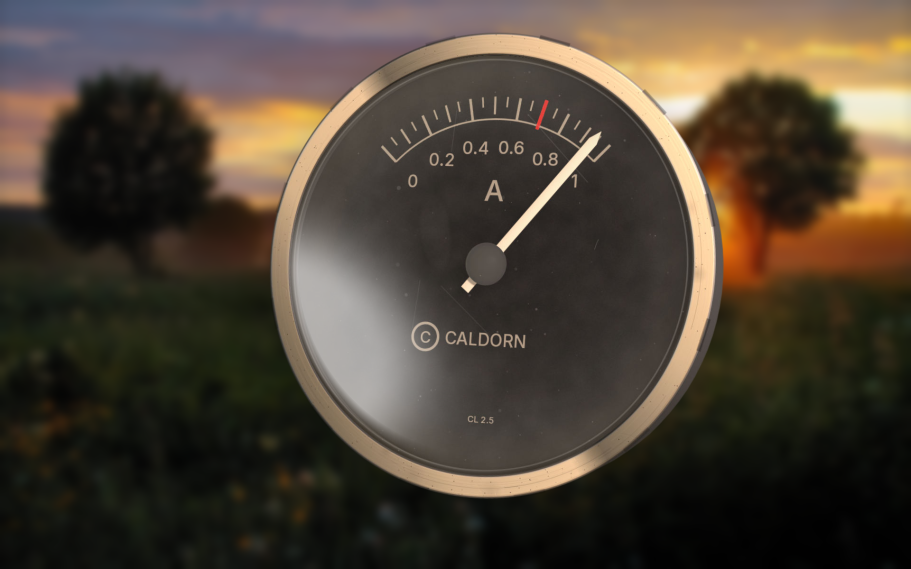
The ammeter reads 0.95 A
